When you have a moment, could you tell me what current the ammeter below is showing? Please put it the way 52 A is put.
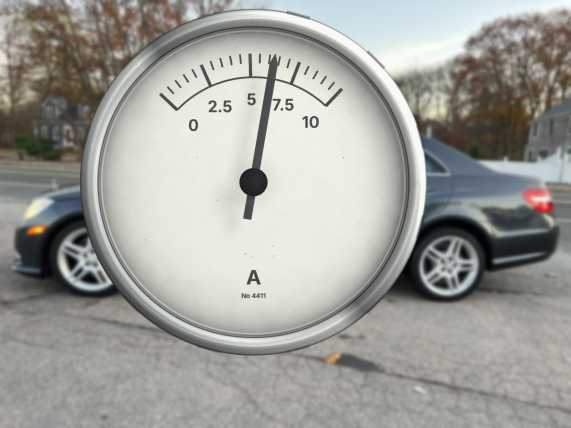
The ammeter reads 6.25 A
